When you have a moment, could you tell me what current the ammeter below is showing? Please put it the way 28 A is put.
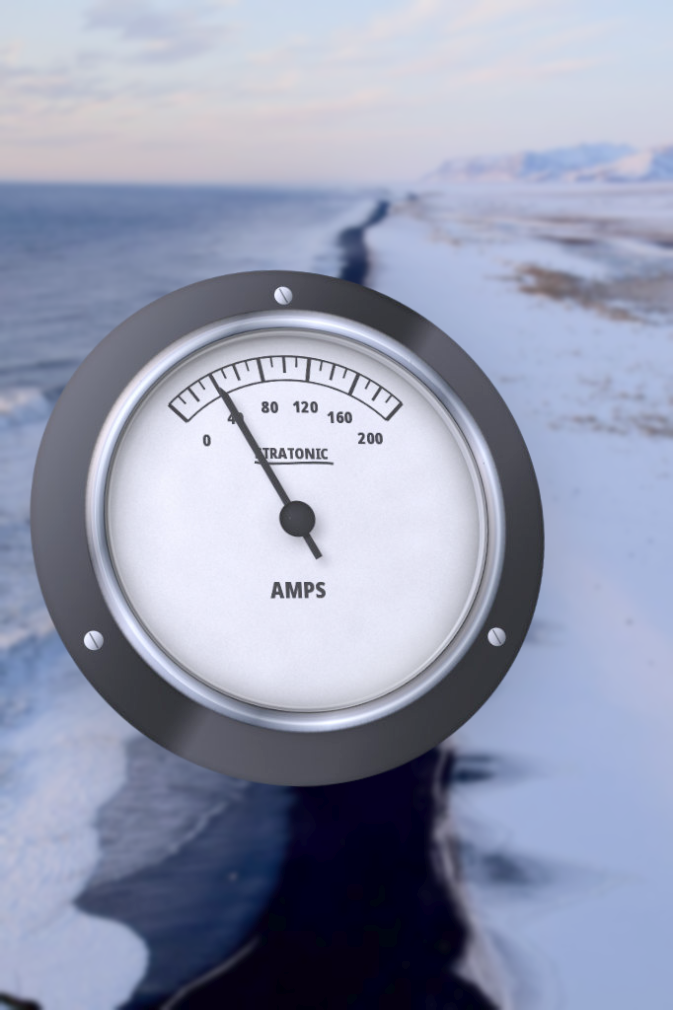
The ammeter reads 40 A
